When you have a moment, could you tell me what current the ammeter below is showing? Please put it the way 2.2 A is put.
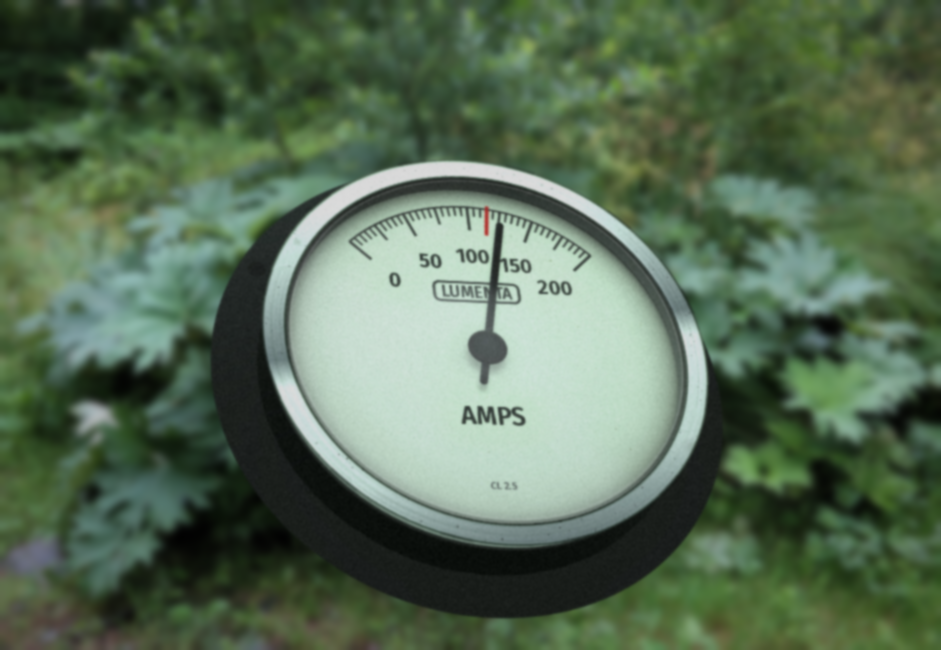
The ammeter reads 125 A
